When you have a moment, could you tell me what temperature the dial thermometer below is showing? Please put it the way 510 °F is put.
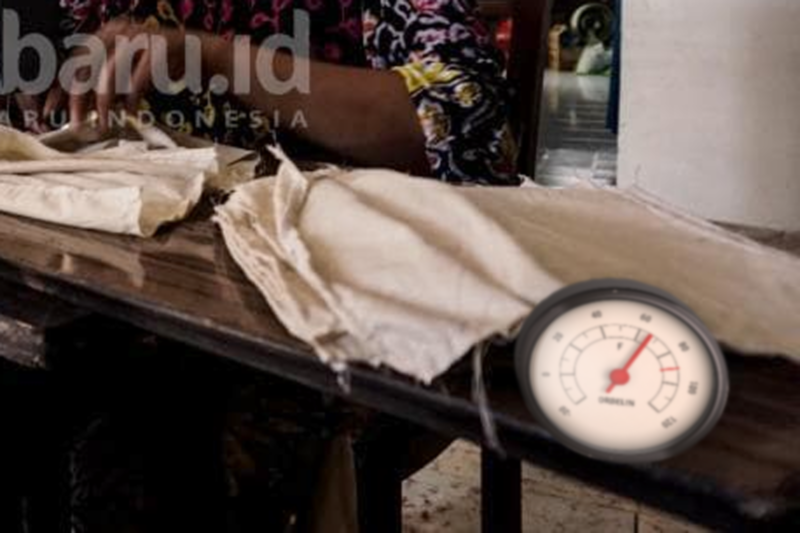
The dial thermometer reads 65 °F
